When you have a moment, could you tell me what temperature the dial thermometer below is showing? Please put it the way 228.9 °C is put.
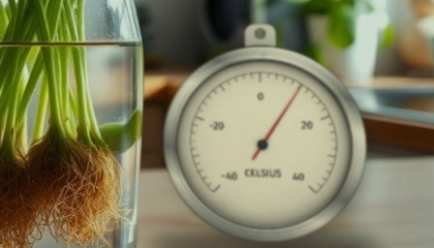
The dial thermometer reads 10 °C
